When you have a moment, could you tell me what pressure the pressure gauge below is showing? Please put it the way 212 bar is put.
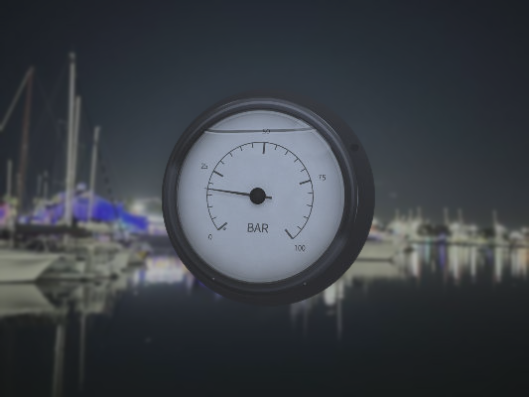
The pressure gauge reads 17.5 bar
